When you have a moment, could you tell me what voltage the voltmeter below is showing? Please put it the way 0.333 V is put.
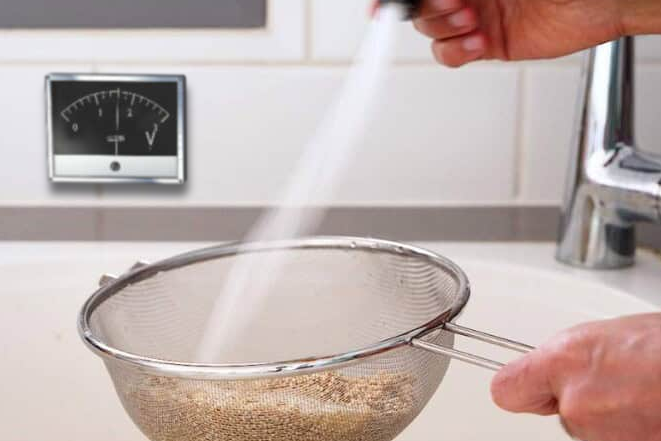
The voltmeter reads 1.6 V
